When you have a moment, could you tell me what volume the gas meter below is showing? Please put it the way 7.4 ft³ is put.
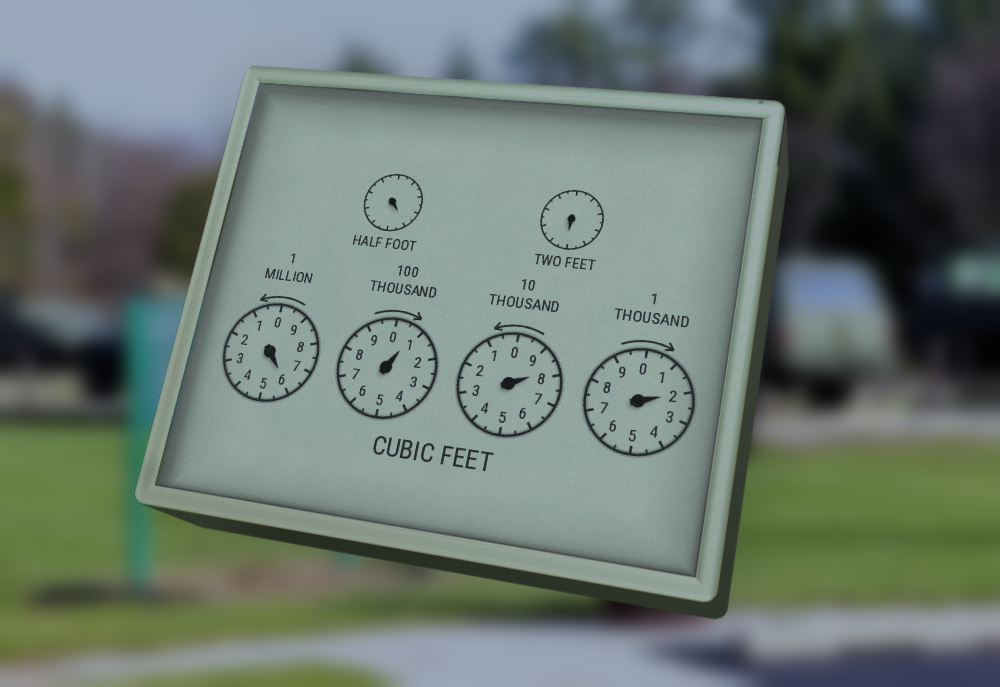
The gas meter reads 608200 ft³
